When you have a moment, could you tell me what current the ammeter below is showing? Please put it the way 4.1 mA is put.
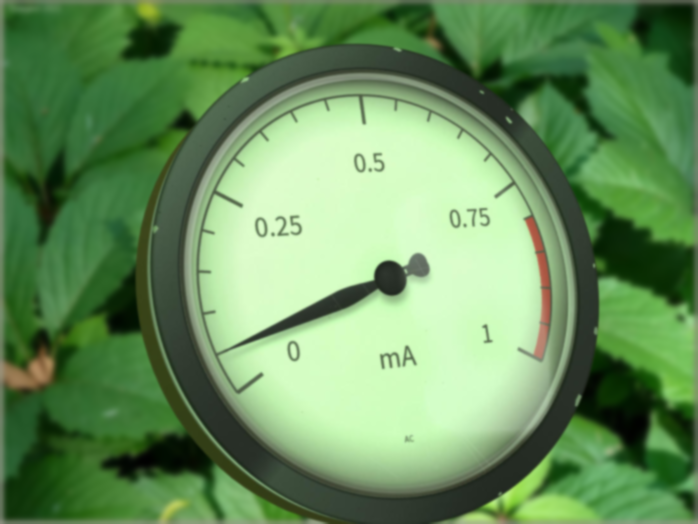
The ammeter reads 0.05 mA
